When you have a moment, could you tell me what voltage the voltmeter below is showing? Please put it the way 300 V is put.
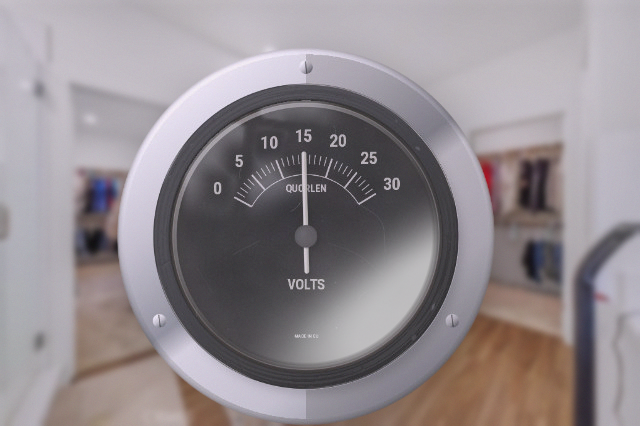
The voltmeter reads 15 V
